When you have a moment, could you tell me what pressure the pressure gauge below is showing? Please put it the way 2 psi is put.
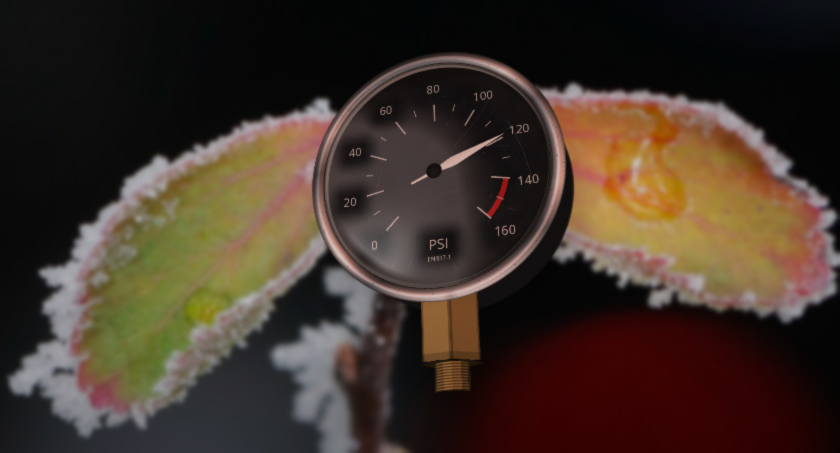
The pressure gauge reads 120 psi
